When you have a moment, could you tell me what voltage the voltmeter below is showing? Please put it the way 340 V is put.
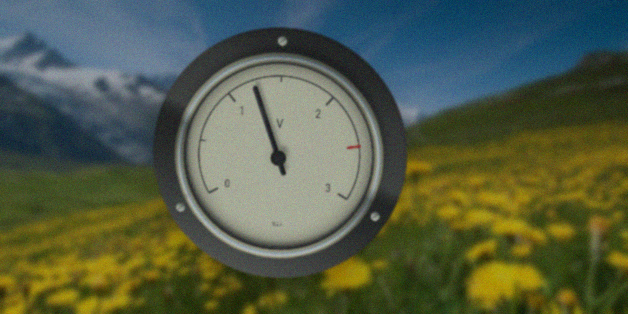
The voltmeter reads 1.25 V
